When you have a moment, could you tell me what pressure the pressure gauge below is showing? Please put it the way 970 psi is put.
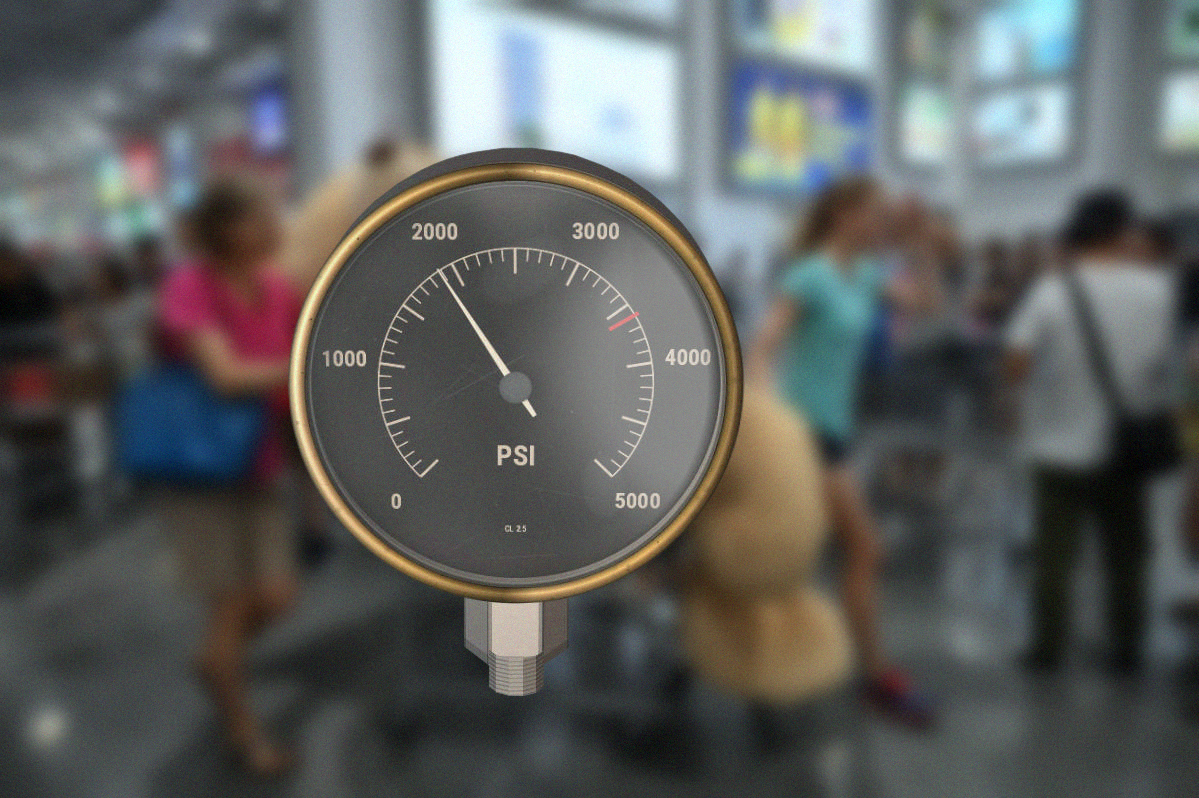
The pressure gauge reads 1900 psi
